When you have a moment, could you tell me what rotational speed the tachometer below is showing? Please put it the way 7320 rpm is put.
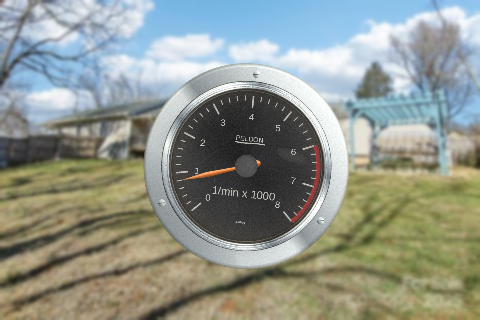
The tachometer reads 800 rpm
